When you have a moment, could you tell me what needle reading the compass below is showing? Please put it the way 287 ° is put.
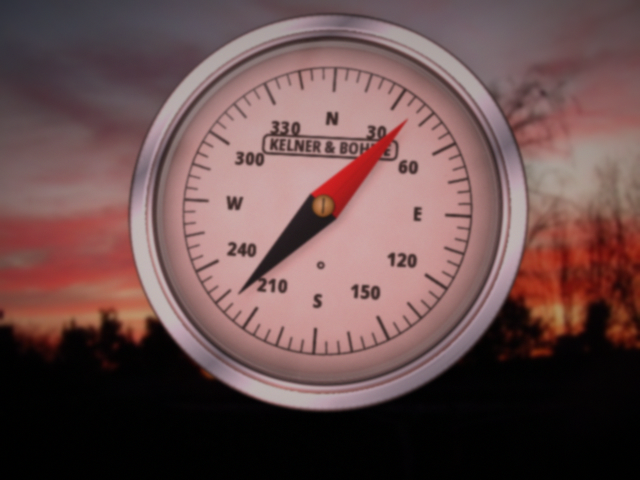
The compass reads 40 °
